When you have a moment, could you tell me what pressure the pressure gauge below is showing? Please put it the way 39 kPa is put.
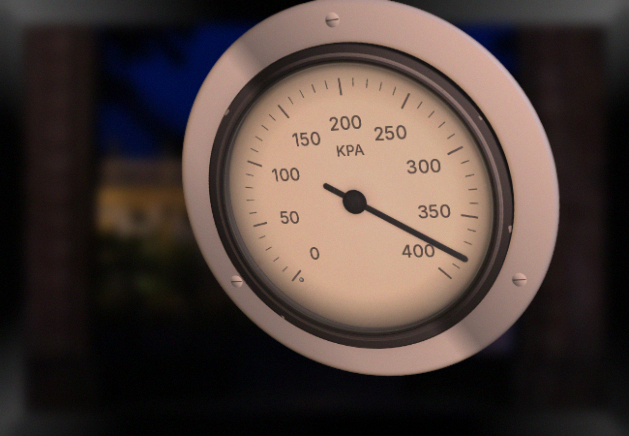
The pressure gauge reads 380 kPa
